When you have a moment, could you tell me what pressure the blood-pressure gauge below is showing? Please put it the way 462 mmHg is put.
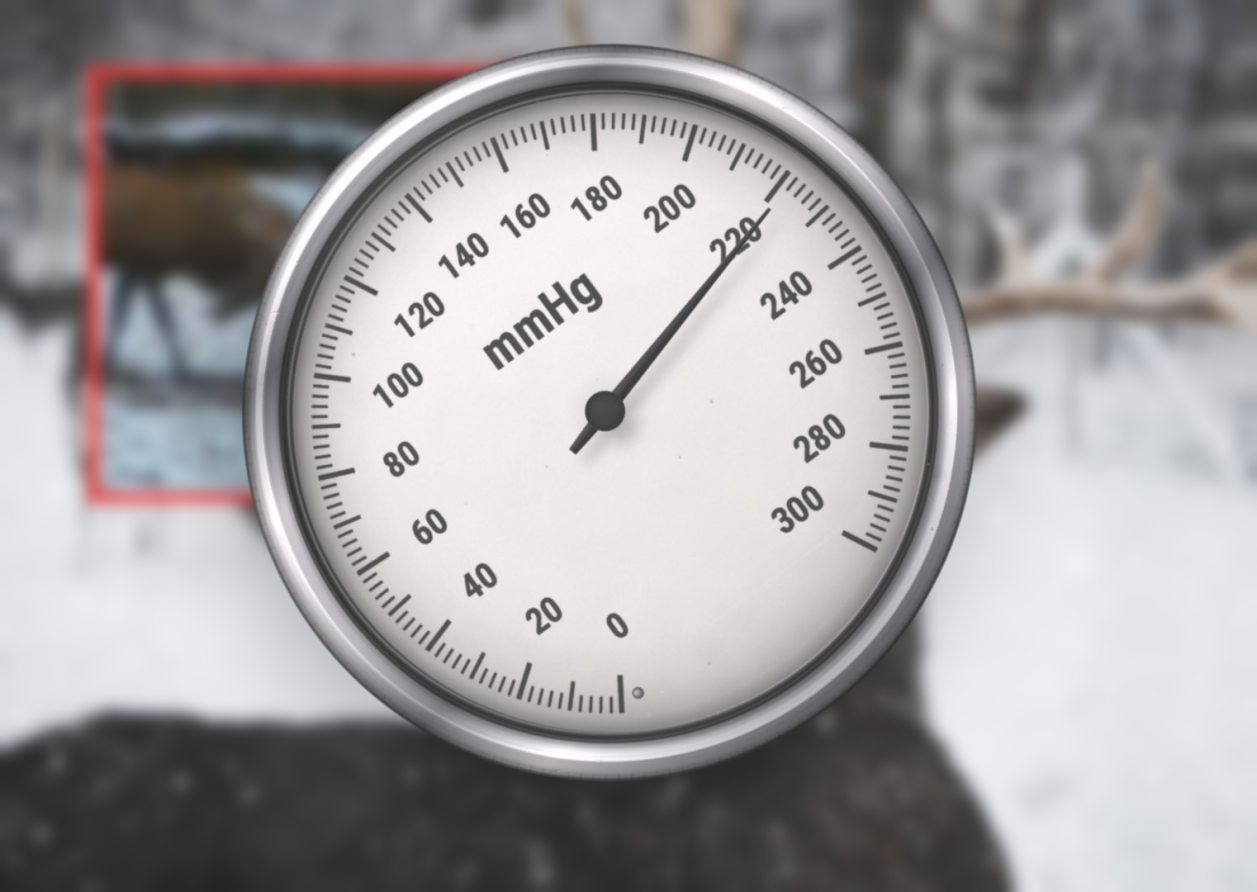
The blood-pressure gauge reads 222 mmHg
